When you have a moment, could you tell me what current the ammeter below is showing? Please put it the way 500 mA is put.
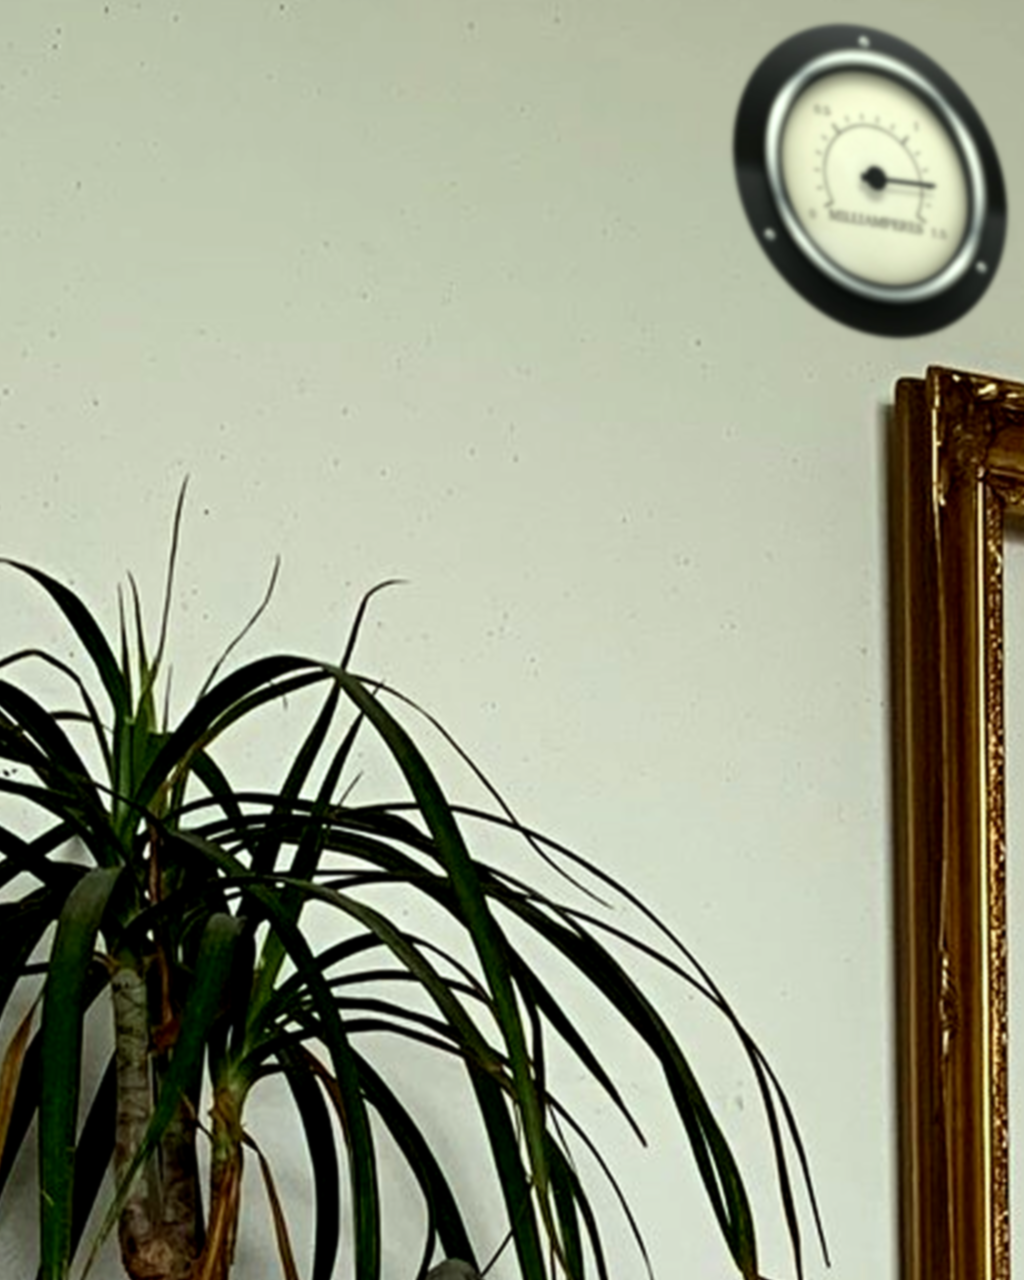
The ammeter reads 1.3 mA
